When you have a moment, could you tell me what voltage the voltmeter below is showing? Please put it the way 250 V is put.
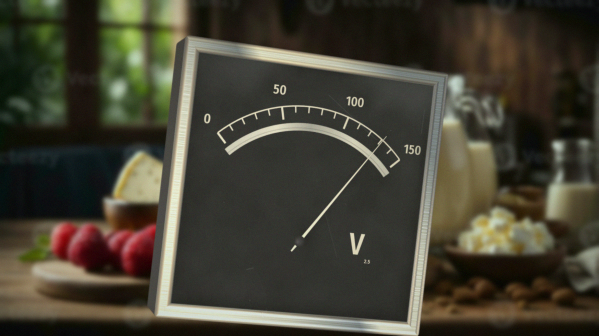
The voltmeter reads 130 V
